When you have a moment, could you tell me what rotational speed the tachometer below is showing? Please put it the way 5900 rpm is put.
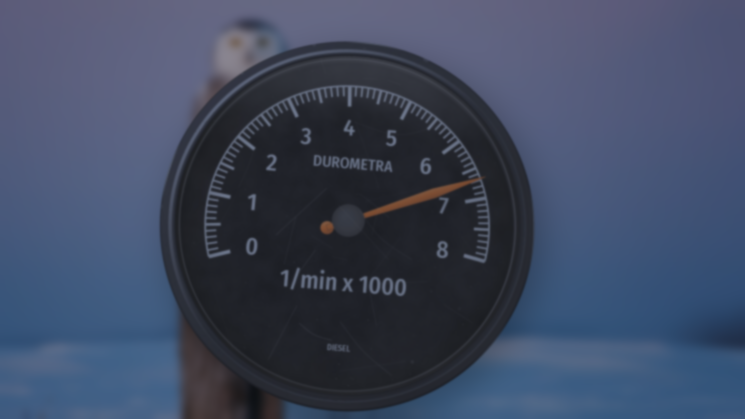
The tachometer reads 6700 rpm
